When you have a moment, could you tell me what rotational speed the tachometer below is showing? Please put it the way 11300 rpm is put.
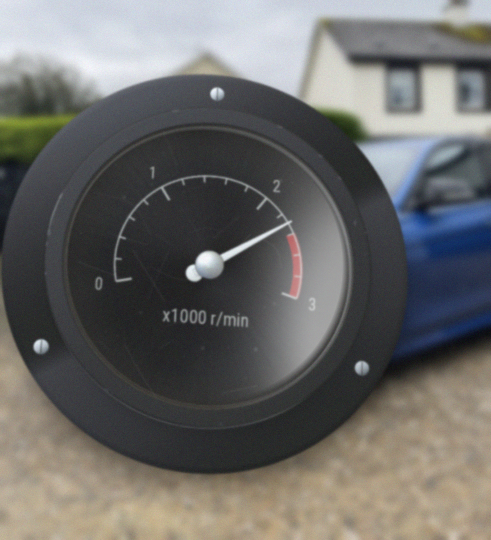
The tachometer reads 2300 rpm
